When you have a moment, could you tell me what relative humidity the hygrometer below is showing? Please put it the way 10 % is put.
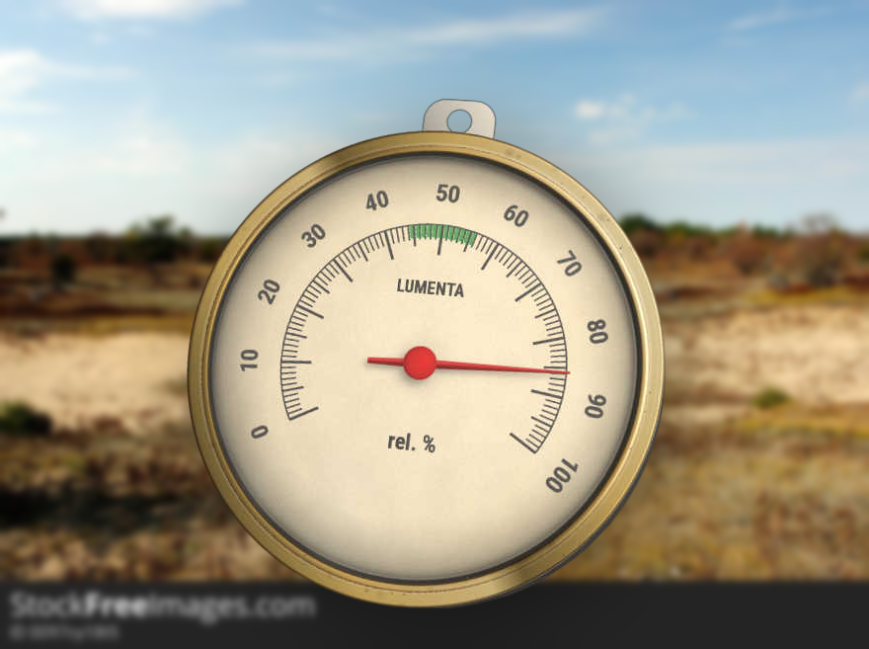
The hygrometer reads 86 %
